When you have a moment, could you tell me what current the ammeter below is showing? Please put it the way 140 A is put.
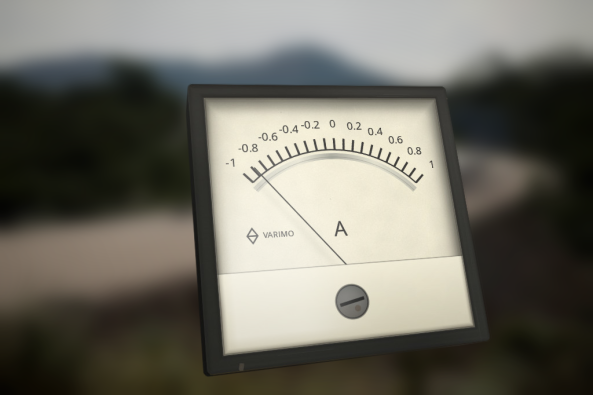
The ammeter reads -0.9 A
